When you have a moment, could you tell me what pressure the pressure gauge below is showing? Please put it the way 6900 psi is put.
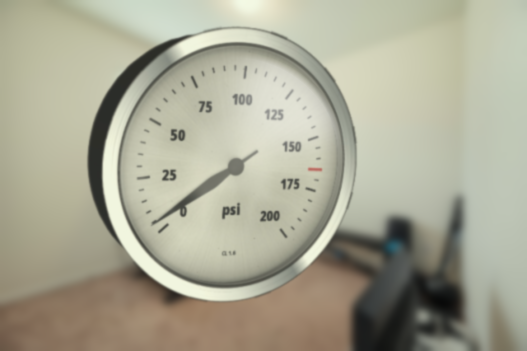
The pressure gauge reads 5 psi
